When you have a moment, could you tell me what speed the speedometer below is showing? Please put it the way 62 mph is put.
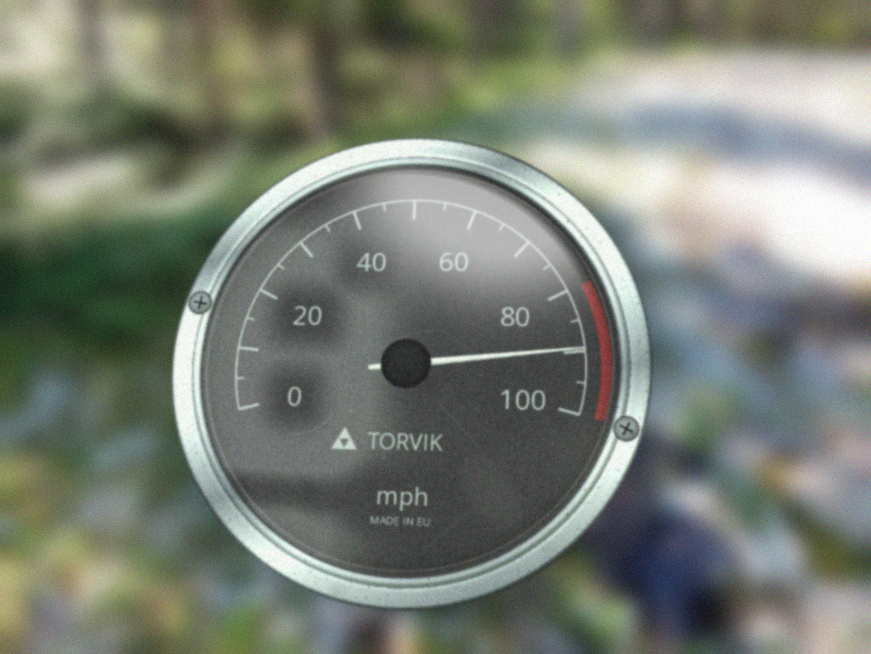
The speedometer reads 90 mph
